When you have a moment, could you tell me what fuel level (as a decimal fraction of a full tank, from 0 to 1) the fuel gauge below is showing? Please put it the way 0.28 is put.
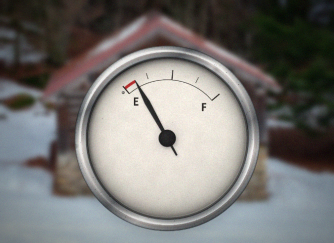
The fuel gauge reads 0.125
